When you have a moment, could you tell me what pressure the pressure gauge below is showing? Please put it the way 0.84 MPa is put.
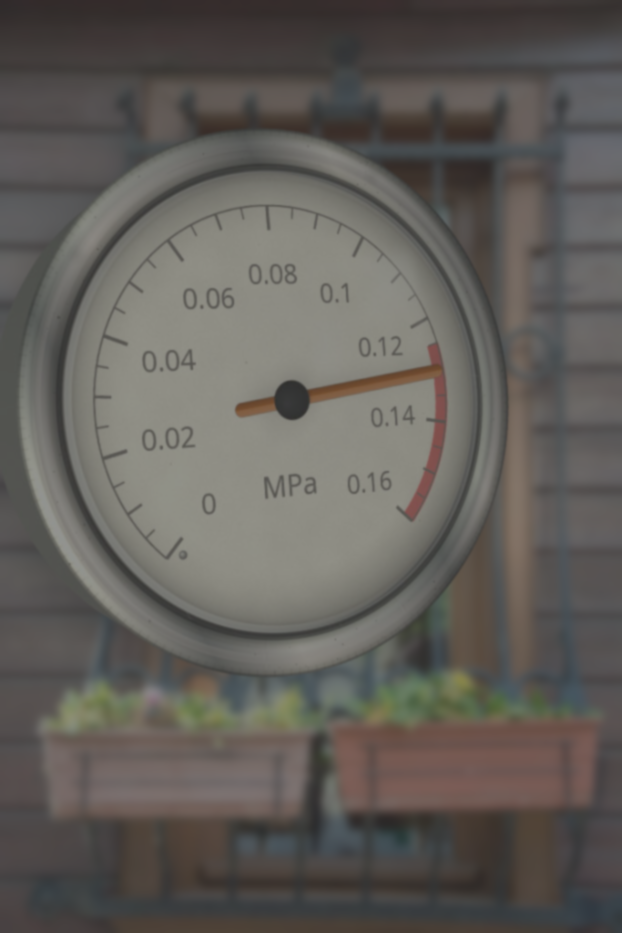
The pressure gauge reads 0.13 MPa
